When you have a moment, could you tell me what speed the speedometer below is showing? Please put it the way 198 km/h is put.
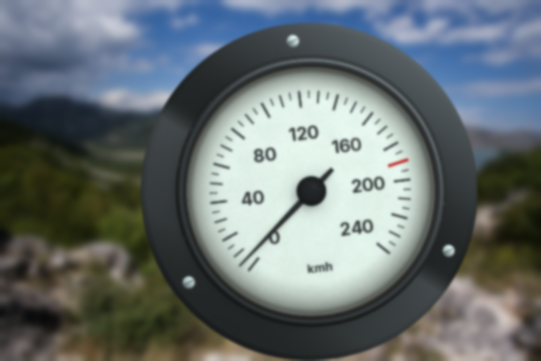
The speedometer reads 5 km/h
